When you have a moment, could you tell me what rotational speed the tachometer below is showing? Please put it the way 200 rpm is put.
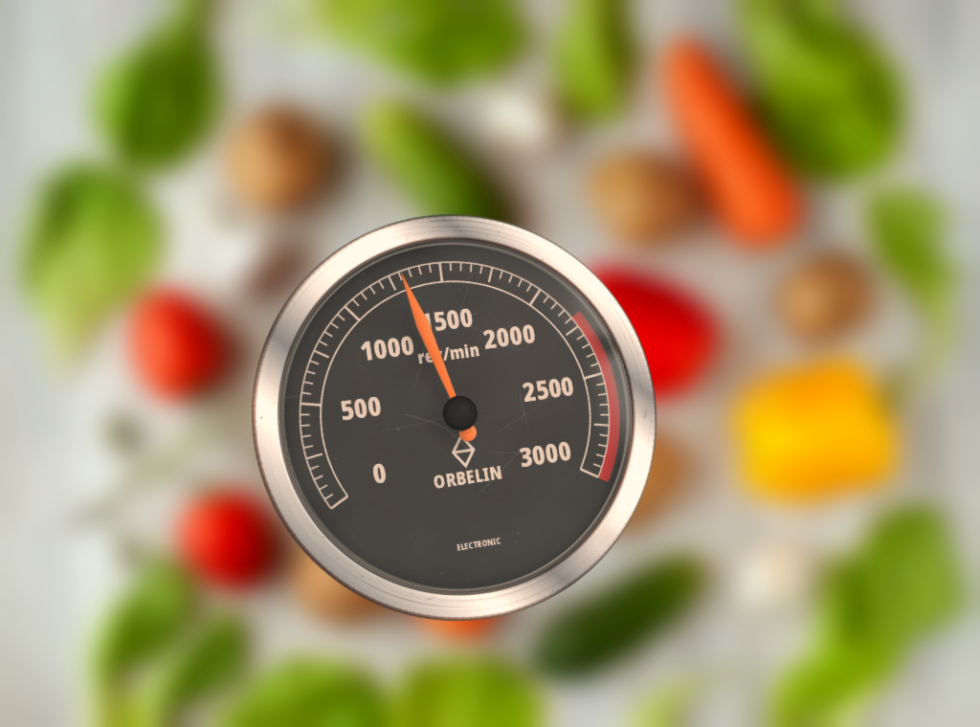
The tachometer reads 1300 rpm
